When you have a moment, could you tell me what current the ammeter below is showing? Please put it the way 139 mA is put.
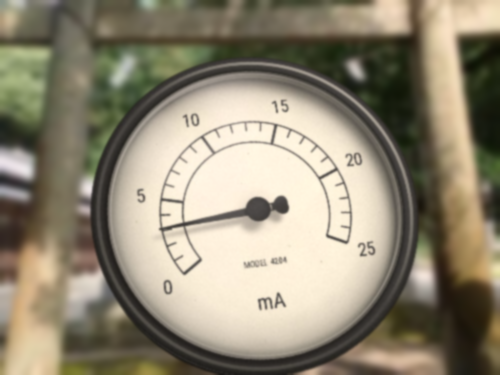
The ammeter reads 3 mA
